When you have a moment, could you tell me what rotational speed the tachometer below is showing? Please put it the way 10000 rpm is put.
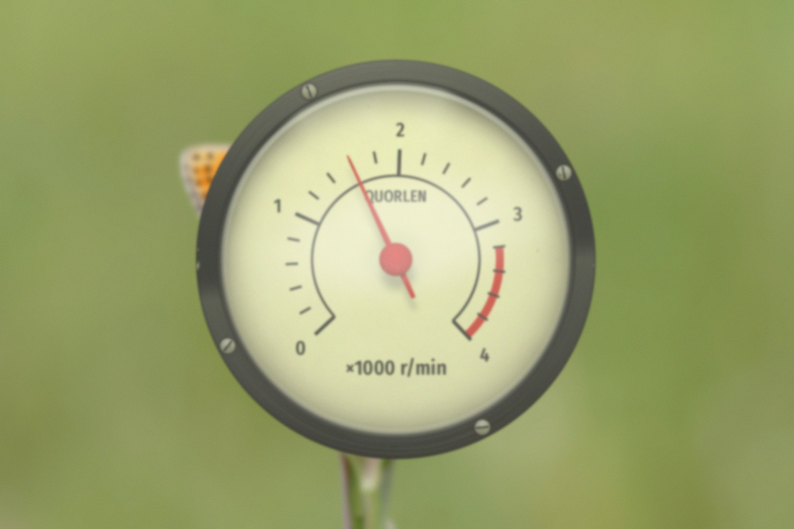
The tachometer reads 1600 rpm
